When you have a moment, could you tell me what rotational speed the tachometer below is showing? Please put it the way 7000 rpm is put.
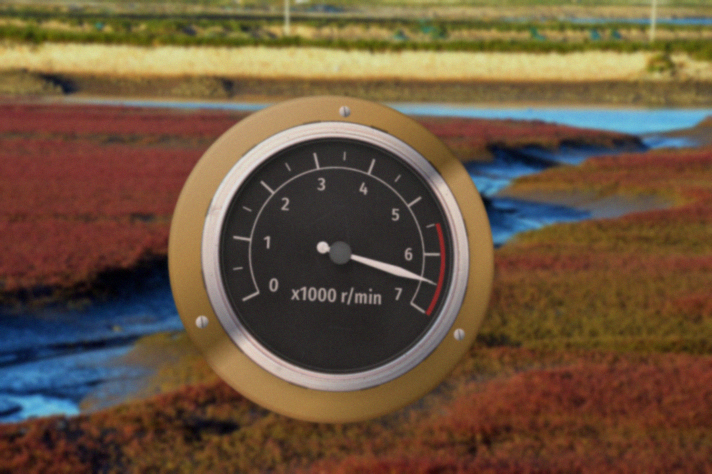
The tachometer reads 6500 rpm
